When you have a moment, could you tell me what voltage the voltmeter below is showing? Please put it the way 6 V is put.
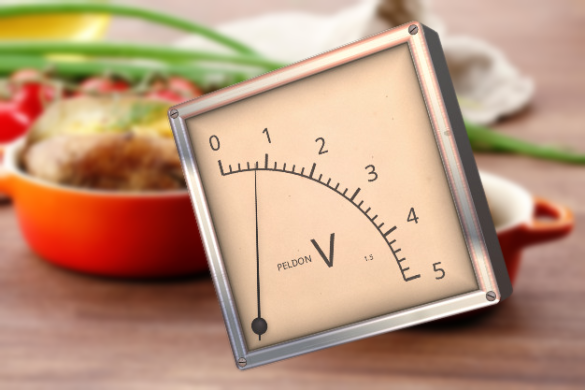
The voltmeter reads 0.8 V
